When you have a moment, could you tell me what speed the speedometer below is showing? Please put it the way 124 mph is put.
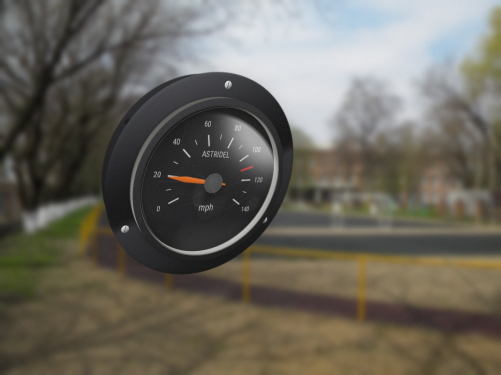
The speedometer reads 20 mph
